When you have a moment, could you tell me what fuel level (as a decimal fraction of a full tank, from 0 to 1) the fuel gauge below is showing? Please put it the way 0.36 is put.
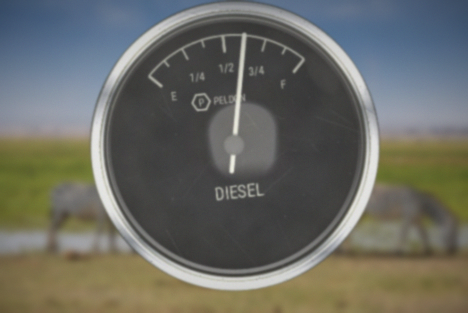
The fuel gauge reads 0.625
